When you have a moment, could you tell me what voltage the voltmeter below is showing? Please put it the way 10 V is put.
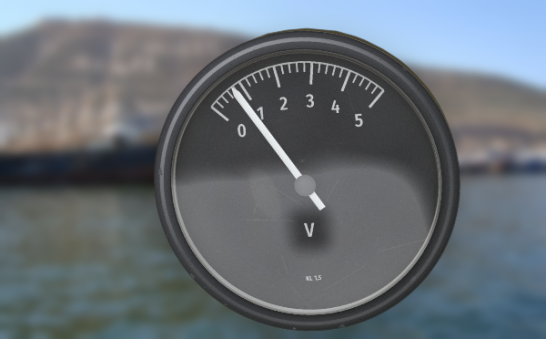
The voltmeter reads 0.8 V
